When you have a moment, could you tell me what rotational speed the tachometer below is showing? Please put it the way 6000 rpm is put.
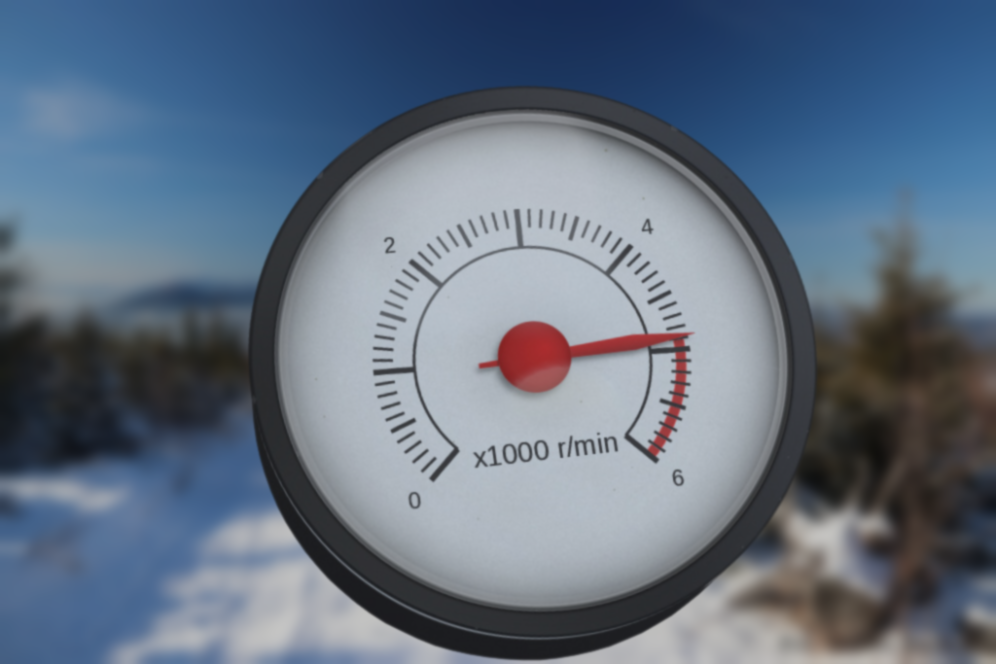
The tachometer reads 4900 rpm
